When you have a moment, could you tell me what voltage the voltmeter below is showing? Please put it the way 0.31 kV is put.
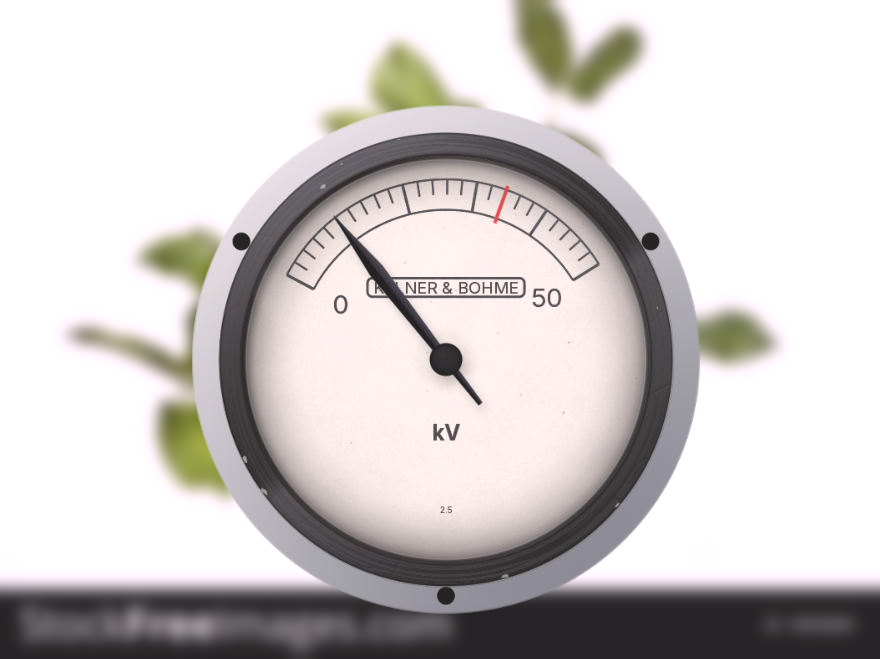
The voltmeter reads 10 kV
